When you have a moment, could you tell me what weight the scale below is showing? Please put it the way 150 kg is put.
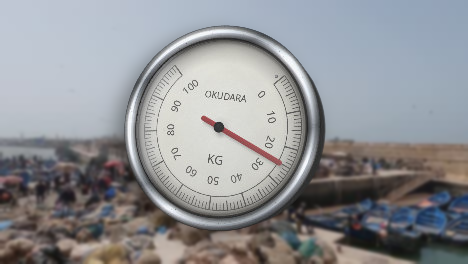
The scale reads 25 kg
